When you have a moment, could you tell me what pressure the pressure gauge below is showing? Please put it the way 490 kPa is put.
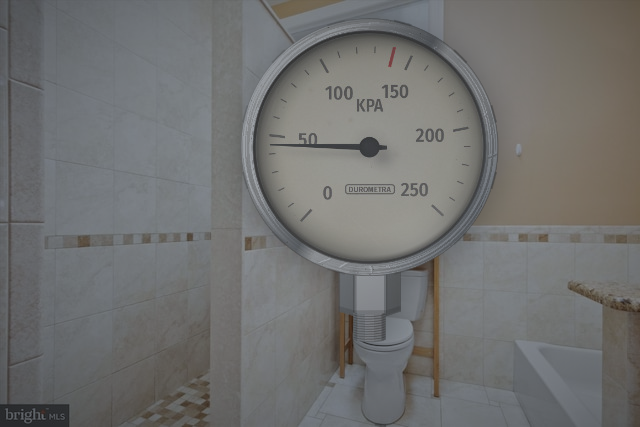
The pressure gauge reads 45 kPa
